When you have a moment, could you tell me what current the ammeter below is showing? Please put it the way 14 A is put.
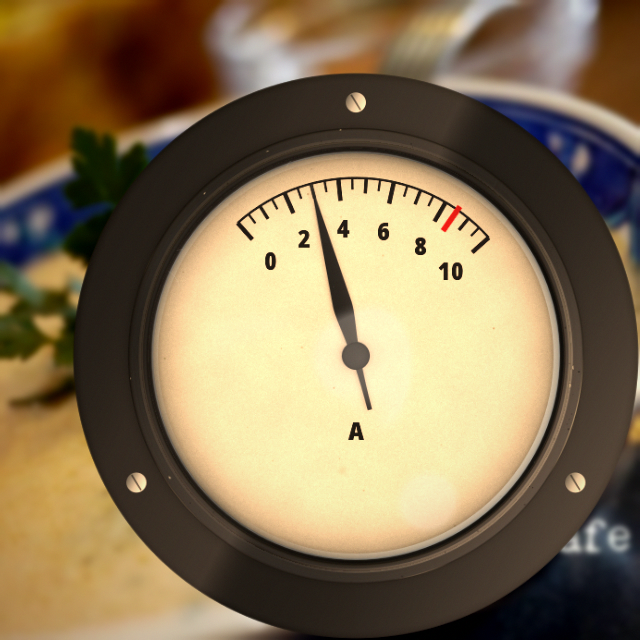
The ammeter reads 3 A
